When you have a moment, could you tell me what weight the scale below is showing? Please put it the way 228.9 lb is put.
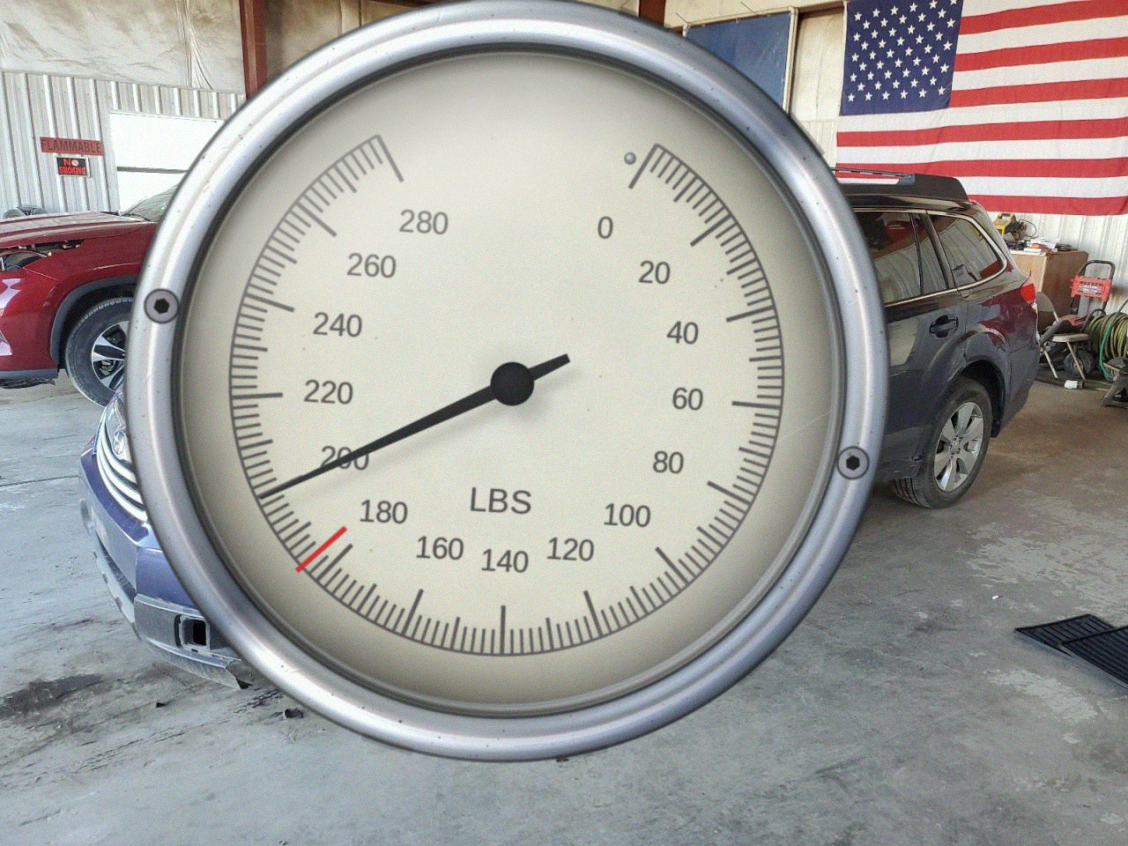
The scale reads 200 lb
